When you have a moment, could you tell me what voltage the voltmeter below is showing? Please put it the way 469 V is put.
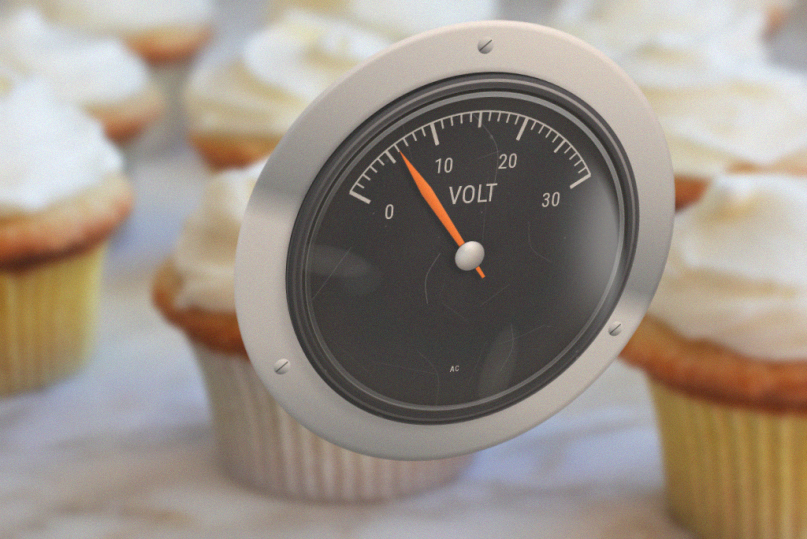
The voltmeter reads 6 V
